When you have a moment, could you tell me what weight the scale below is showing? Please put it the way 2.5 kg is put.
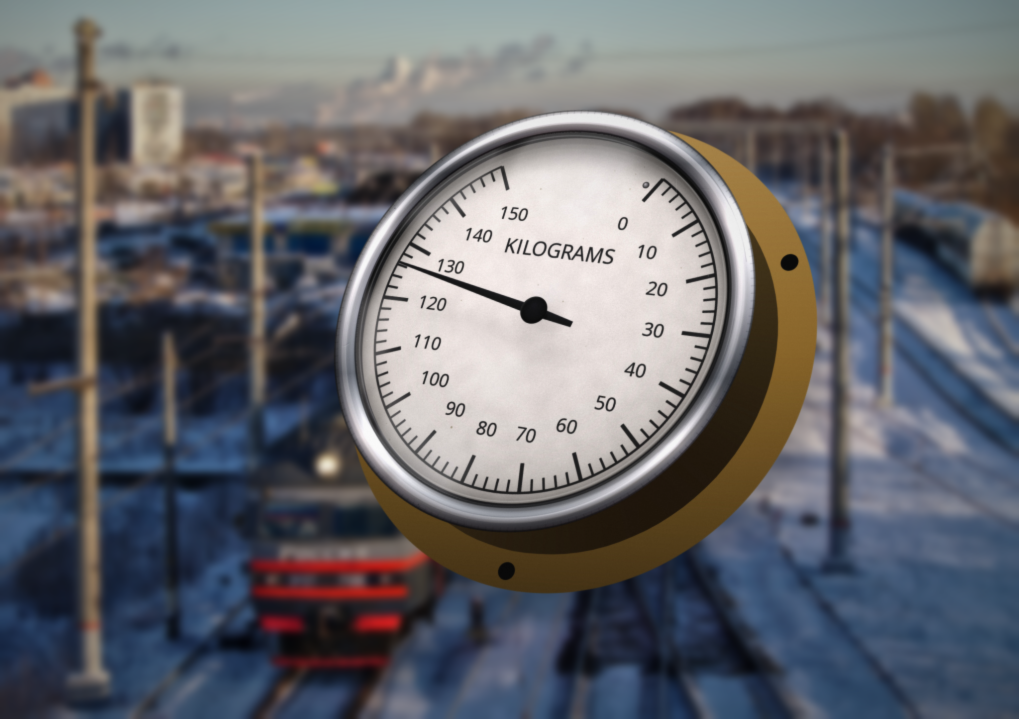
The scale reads 126 kg
